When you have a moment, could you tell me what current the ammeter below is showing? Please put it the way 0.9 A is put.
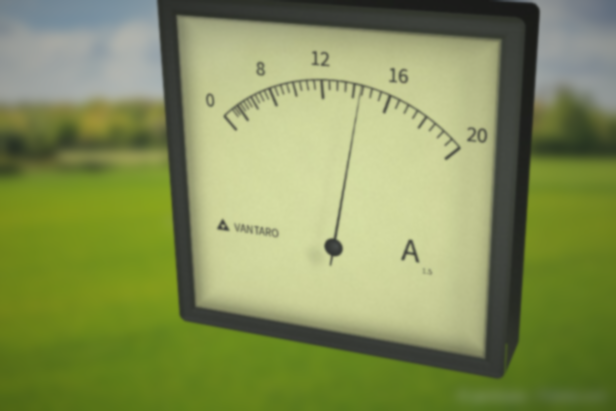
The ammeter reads 14.5 A
